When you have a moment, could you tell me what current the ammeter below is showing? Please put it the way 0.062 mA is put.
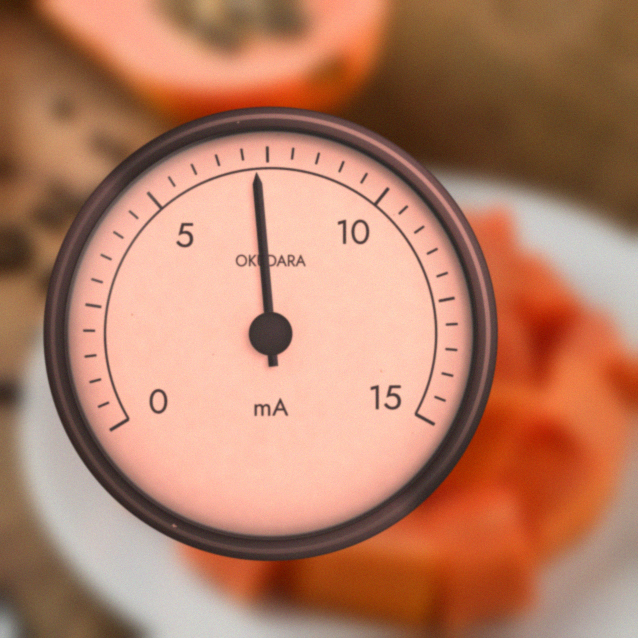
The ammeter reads 7.25 mA
